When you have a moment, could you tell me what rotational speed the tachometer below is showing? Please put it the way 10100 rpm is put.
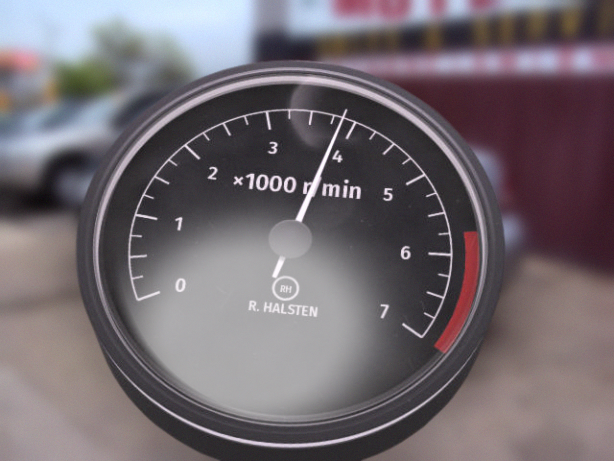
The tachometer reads 3875 rpm
